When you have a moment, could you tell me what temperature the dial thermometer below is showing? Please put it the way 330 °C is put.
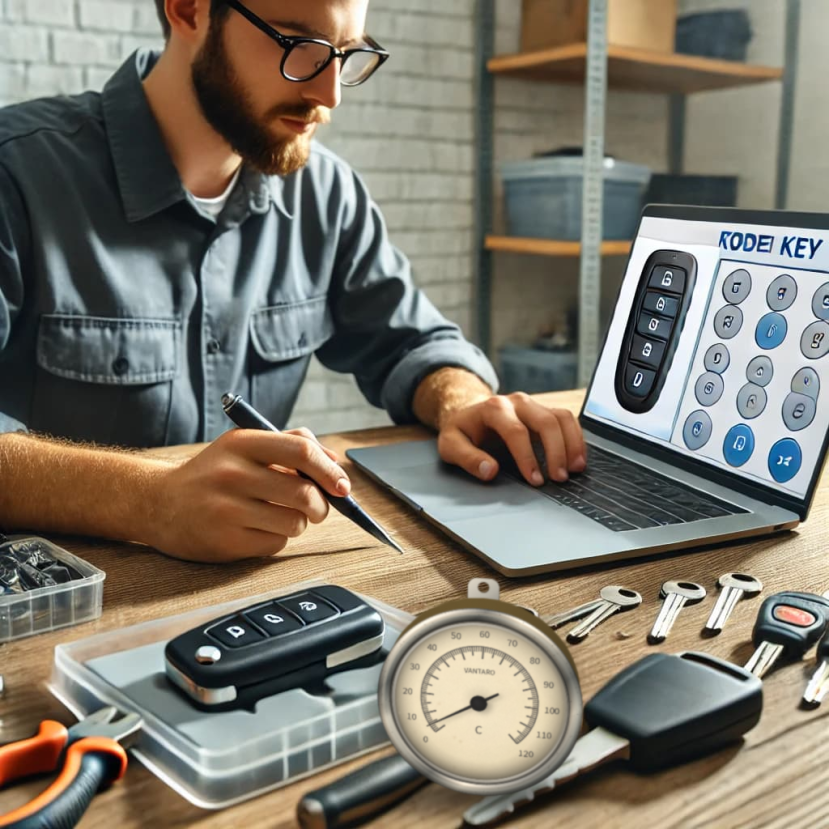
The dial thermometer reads 5 °C
